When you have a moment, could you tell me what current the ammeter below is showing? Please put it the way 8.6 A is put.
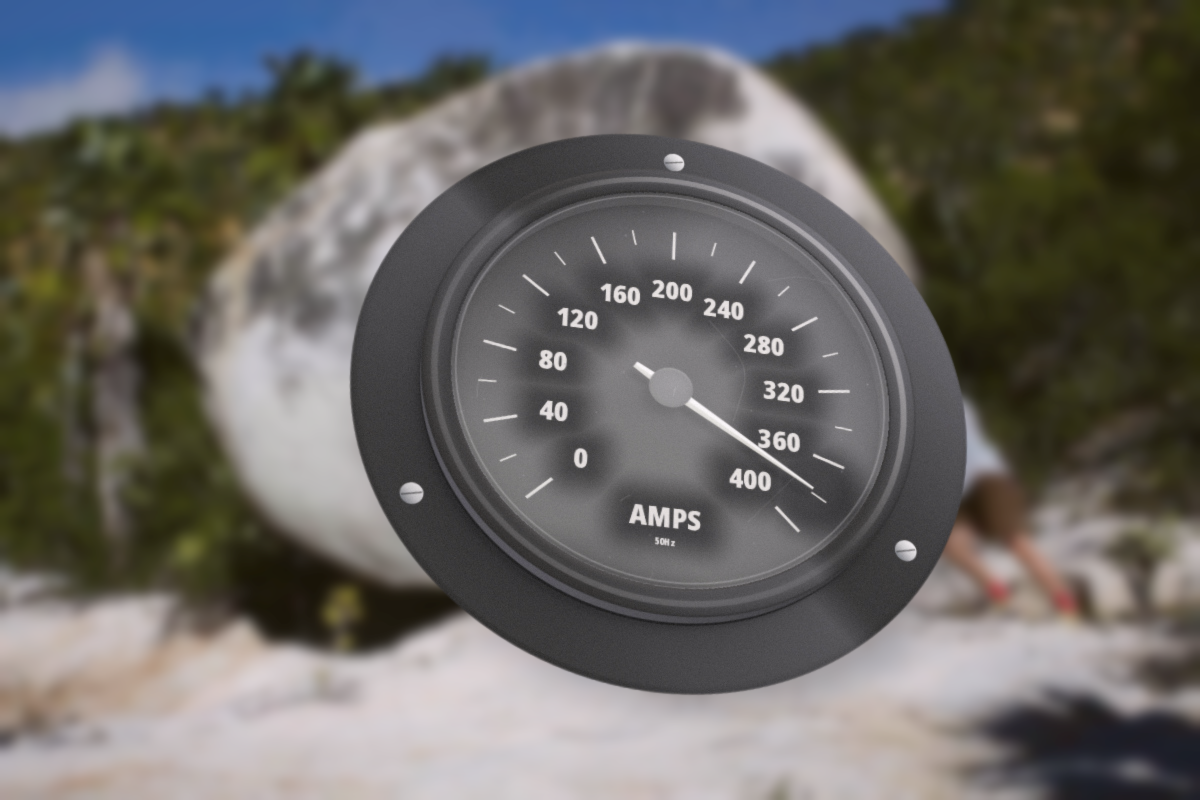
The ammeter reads 380 A
